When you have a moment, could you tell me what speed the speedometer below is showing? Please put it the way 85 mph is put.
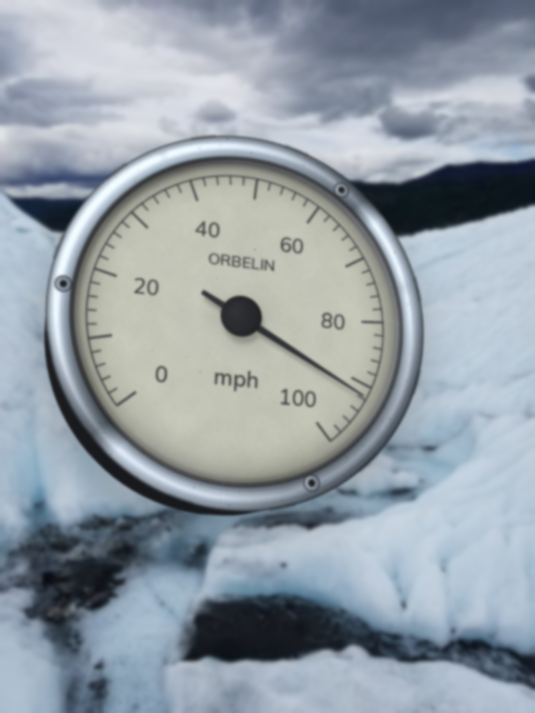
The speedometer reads 92 mph
